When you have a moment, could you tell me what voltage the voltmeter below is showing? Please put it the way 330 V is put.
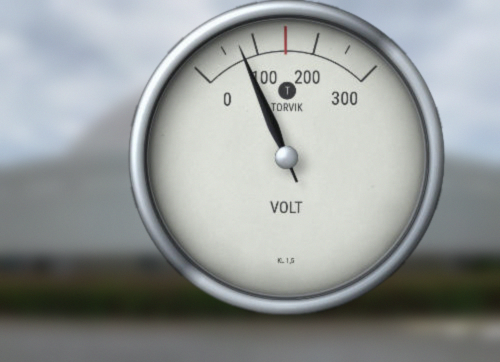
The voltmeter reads 75 V
